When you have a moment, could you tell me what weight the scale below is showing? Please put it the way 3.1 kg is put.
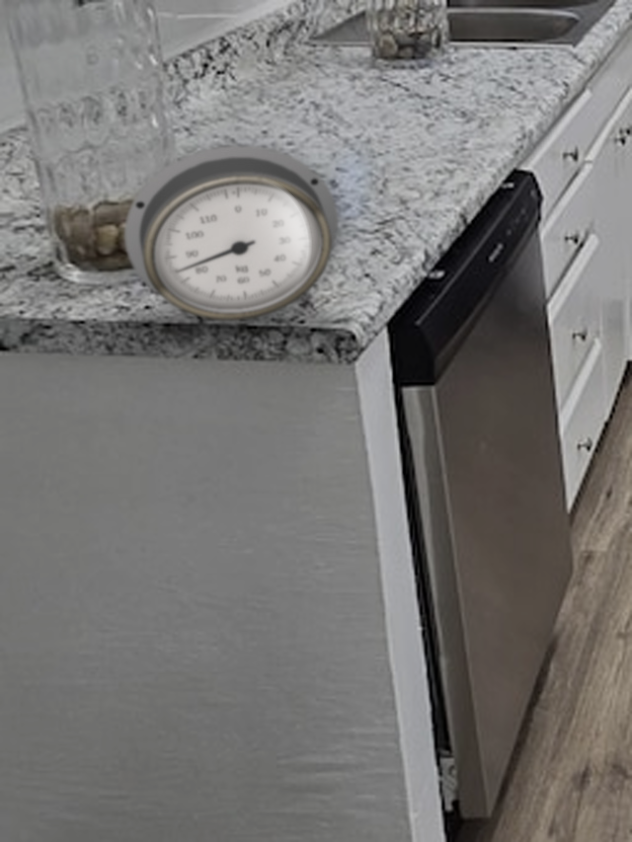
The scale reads 85 kg
